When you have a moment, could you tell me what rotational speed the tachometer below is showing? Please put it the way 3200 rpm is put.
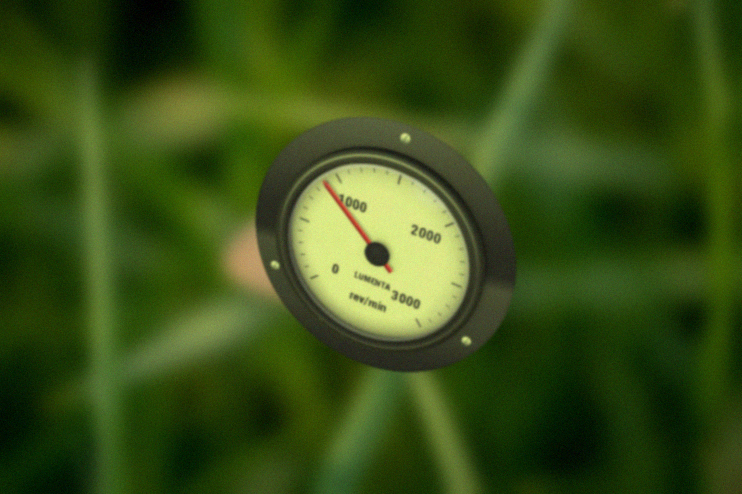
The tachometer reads 900 rpm
